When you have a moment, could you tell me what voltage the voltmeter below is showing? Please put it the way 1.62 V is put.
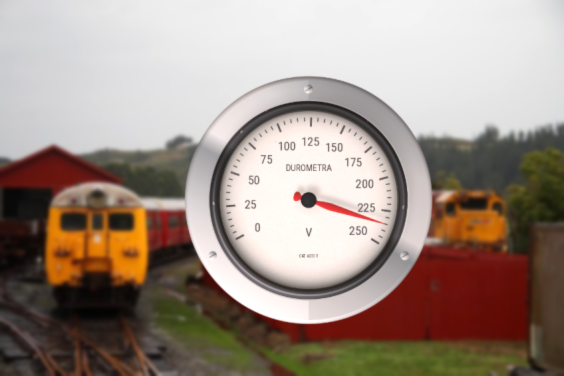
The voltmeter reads 235 V
